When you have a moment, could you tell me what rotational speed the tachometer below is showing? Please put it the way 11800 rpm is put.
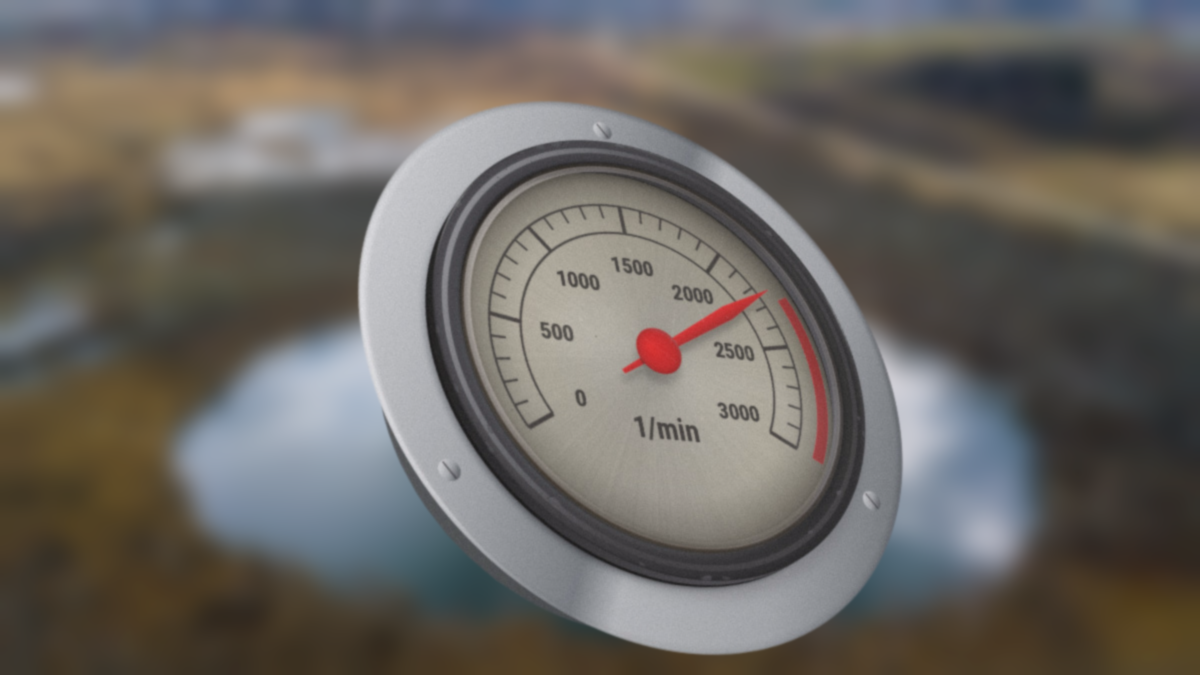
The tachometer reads 2250 rpm
